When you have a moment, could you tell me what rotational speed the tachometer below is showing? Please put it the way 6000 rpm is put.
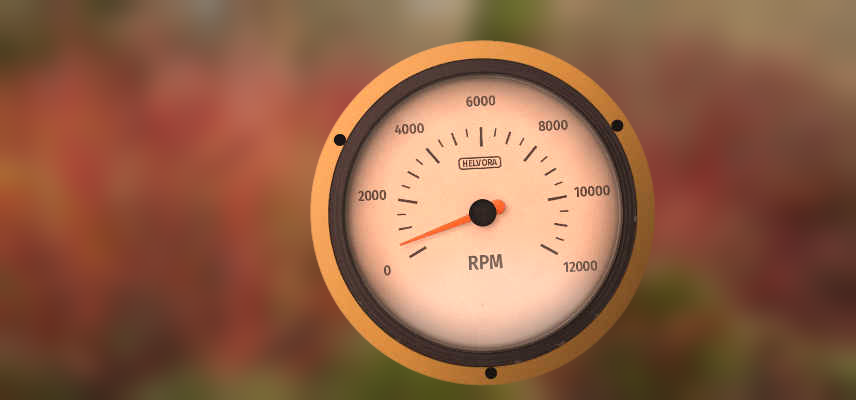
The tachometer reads 500 rpm
